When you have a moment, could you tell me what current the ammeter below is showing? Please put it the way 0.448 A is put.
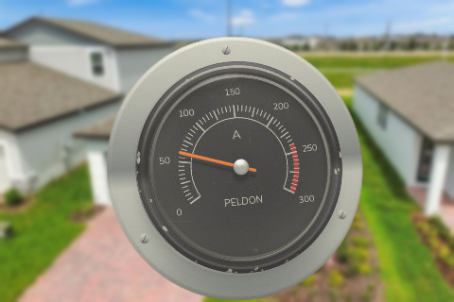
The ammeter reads 60 A
